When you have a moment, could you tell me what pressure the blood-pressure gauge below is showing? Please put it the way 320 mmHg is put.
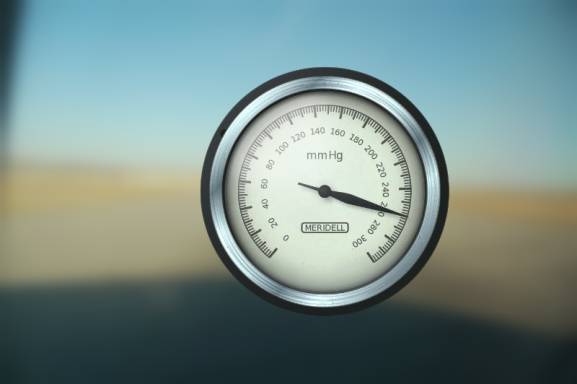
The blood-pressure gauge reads 260 mmHg
